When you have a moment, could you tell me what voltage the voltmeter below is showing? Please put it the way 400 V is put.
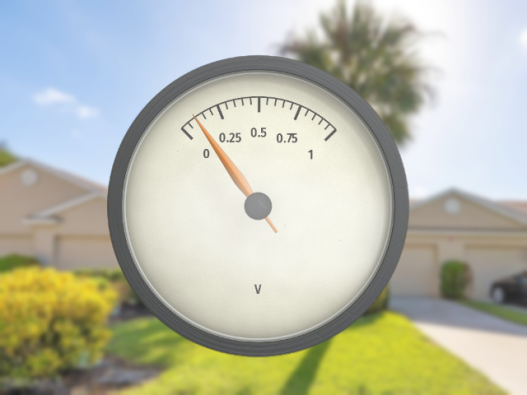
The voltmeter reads 0.1 V
